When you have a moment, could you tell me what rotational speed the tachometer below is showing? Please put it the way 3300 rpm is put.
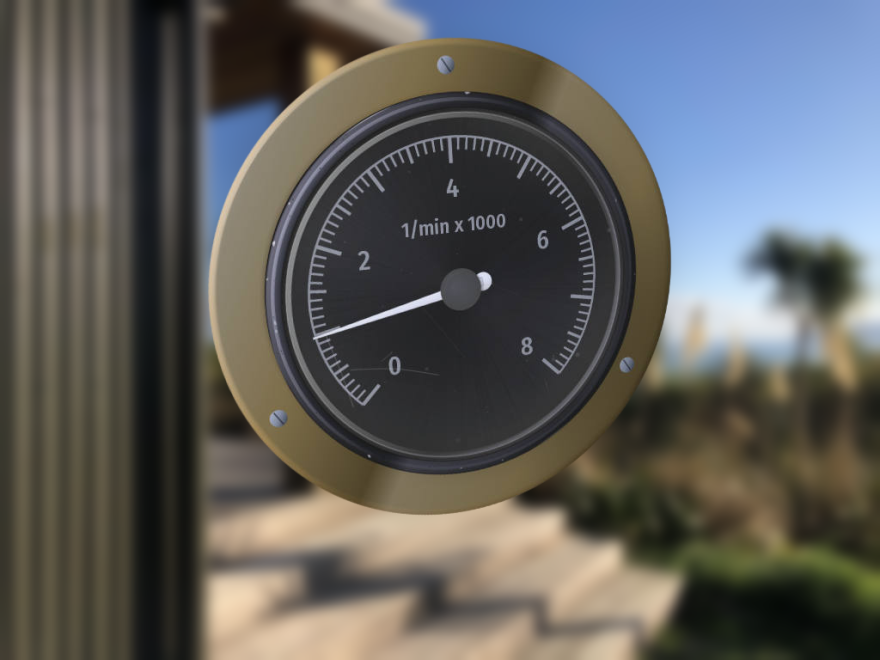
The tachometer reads 1000 rpm
